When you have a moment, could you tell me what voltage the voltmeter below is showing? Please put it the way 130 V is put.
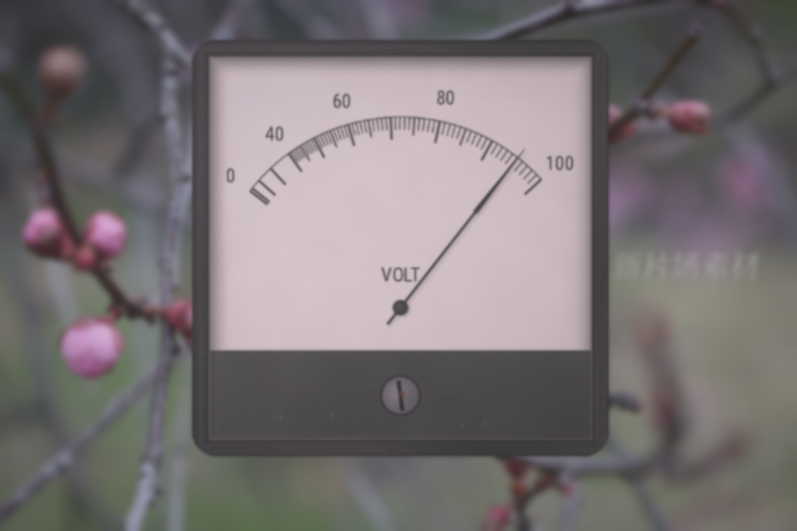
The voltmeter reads 95 V
